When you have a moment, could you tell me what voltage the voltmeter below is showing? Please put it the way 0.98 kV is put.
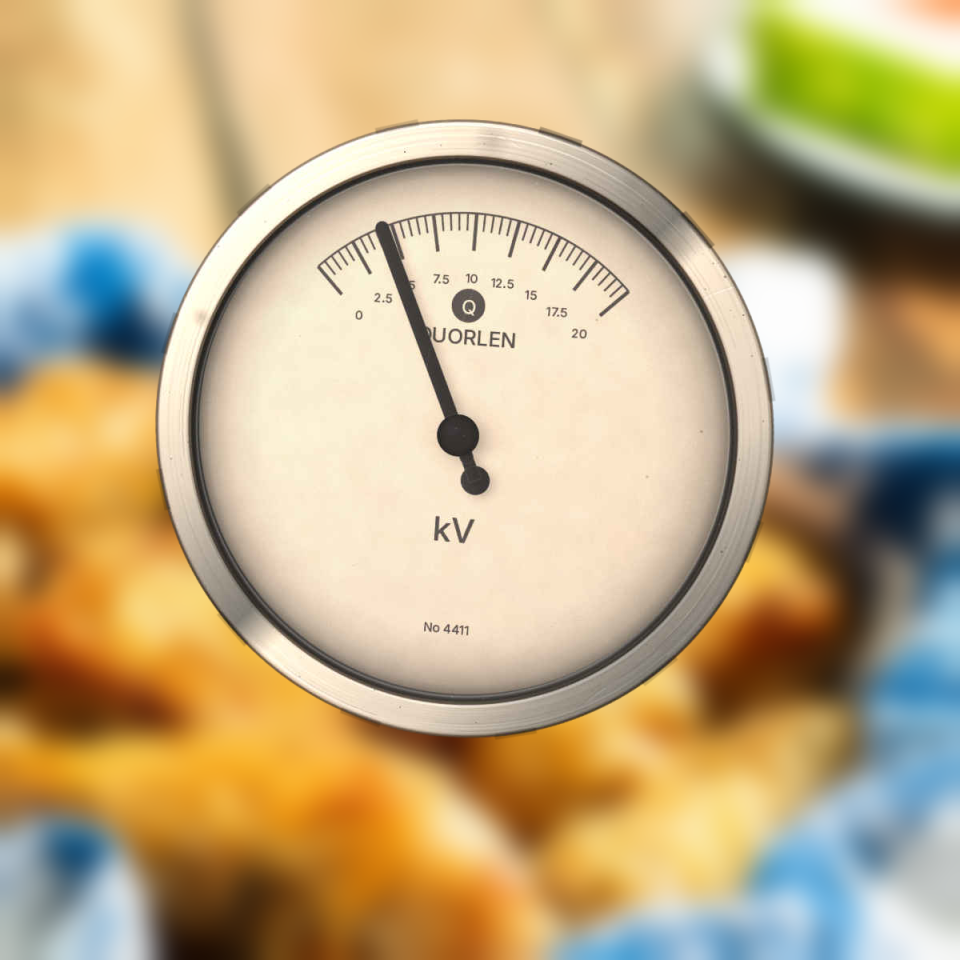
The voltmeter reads 4.5 kV
